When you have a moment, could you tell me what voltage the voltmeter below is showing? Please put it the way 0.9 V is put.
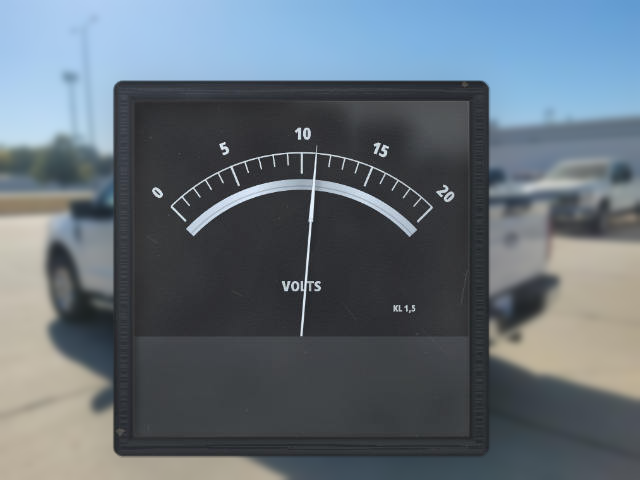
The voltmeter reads 11 V
